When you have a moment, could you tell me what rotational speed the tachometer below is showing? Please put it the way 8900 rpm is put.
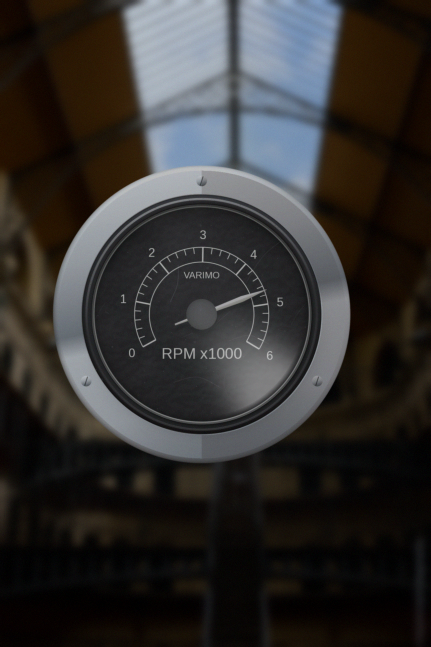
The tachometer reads 4700 rpm
